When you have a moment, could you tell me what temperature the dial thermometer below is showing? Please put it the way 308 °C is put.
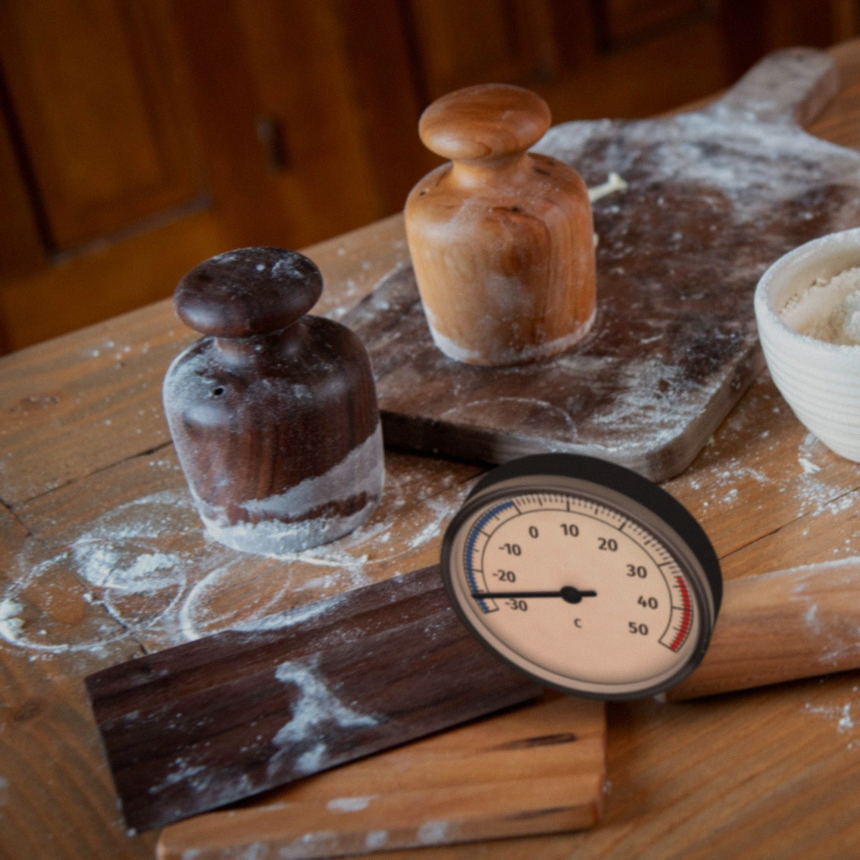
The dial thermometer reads -25 °C
